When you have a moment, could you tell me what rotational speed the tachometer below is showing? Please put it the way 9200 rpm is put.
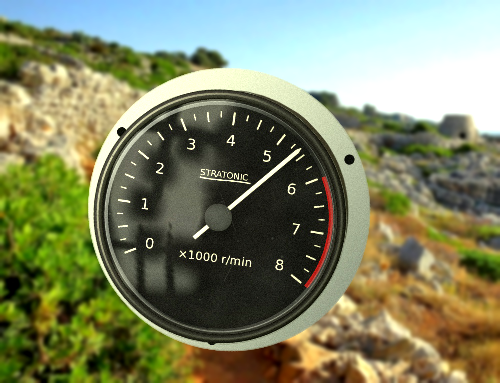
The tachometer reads 5375 rpm
